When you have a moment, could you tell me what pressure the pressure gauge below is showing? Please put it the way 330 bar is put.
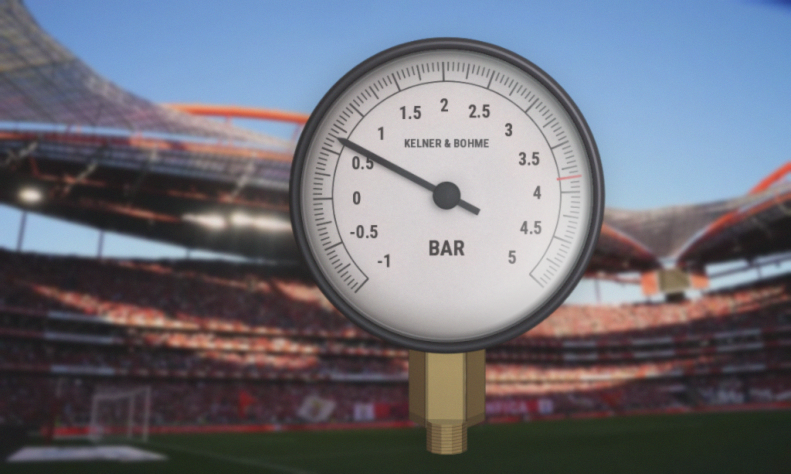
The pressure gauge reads 0.65 bar
